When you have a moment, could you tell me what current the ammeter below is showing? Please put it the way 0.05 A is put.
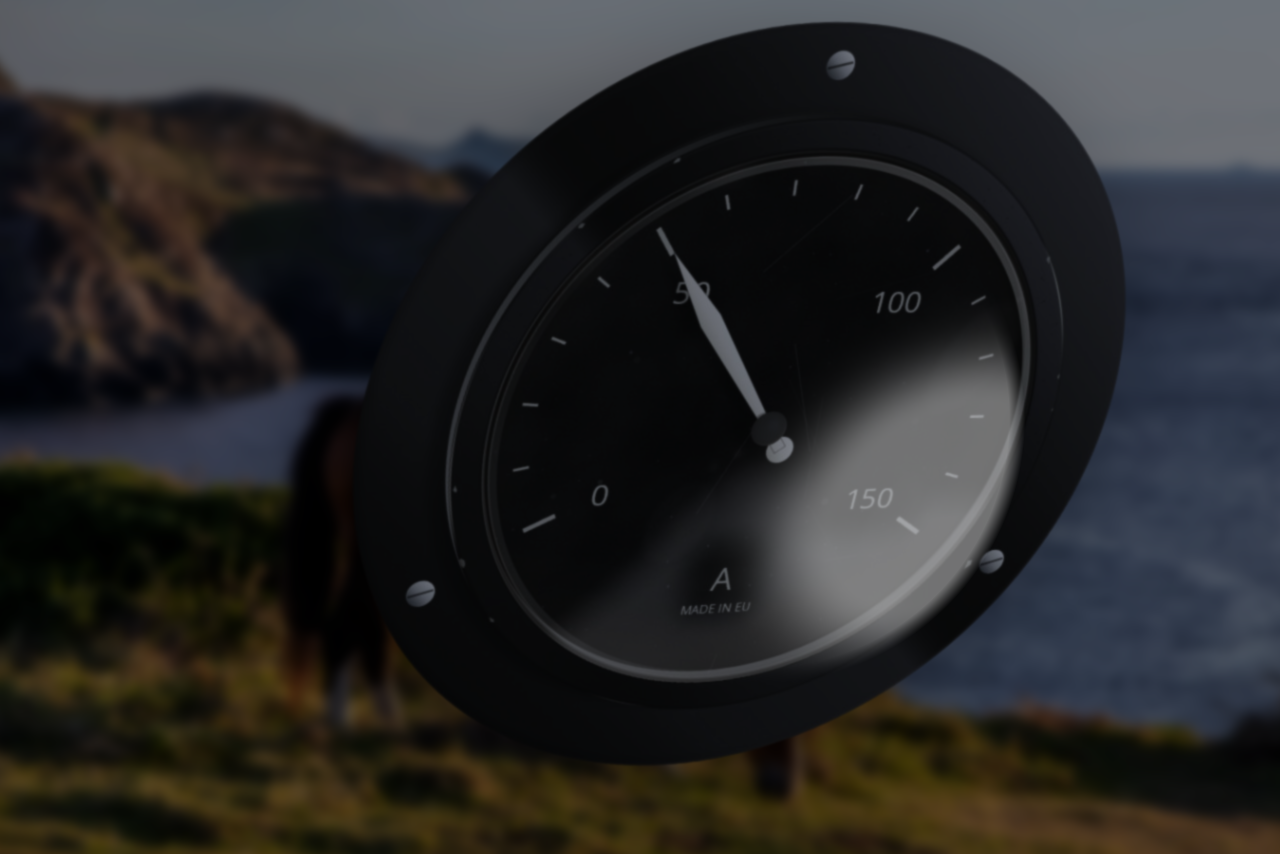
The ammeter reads 50 A
